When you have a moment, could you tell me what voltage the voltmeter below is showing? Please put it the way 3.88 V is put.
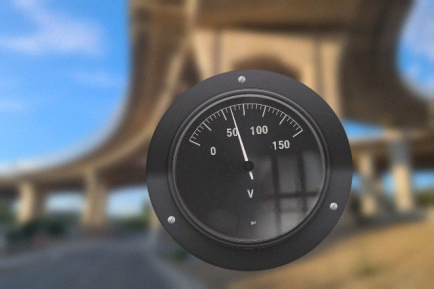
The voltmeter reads 60 V
